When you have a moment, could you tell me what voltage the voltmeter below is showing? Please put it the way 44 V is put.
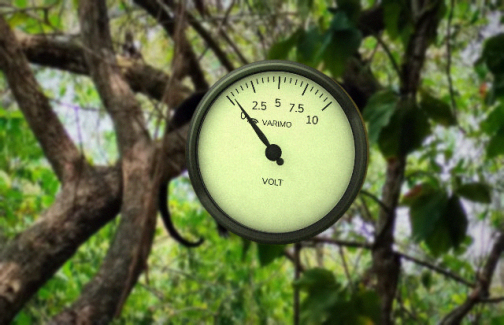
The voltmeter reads 0.5 V
